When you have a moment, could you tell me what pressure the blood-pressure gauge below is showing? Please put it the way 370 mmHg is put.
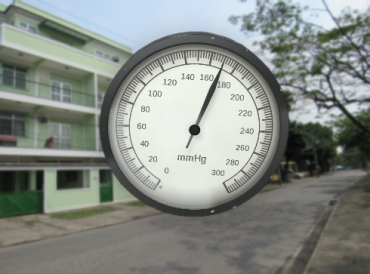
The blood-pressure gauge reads 170 mmHg
